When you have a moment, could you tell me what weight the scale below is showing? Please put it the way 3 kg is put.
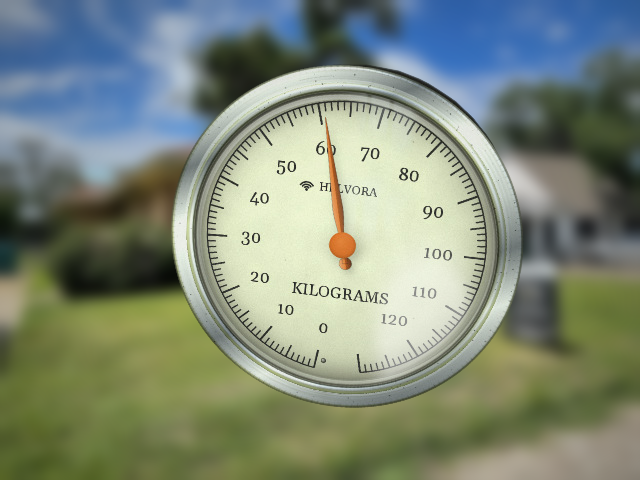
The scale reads 61 kg
